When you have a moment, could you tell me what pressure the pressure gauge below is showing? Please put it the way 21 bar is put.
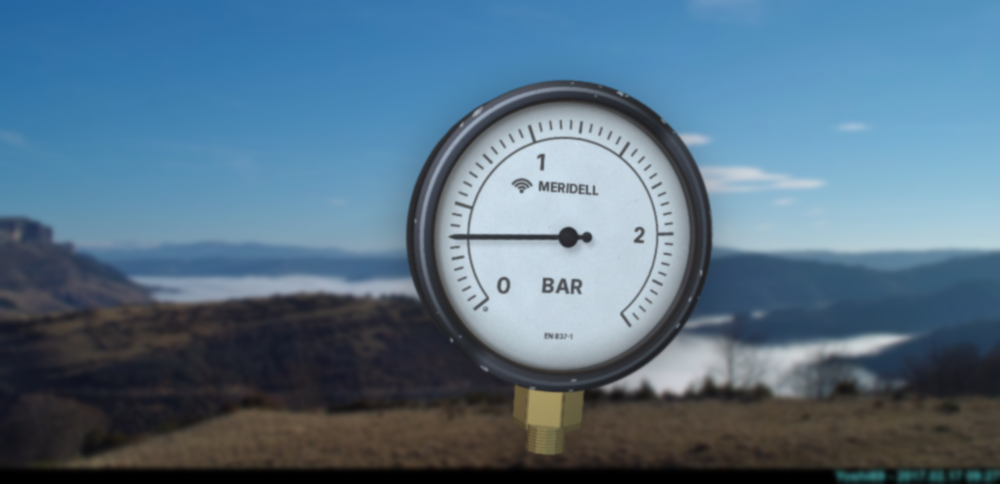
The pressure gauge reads 0.35 bar
